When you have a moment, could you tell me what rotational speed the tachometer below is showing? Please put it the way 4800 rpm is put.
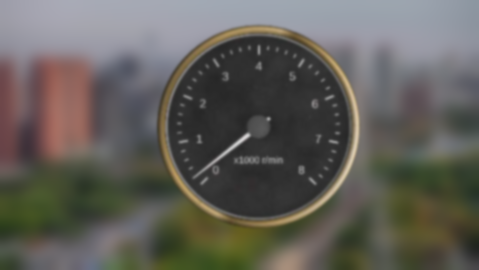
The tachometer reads 200 rpm
